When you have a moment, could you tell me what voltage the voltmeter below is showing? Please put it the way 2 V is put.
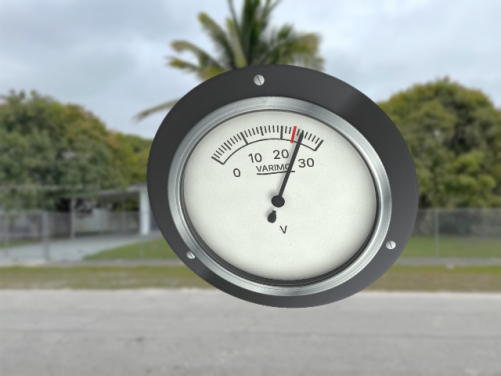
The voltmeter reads 25 V
